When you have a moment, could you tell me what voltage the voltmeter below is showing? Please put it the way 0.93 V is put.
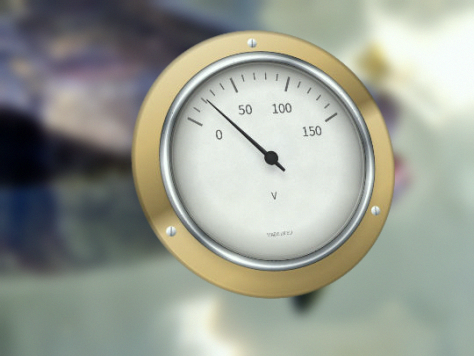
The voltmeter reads 20 V
